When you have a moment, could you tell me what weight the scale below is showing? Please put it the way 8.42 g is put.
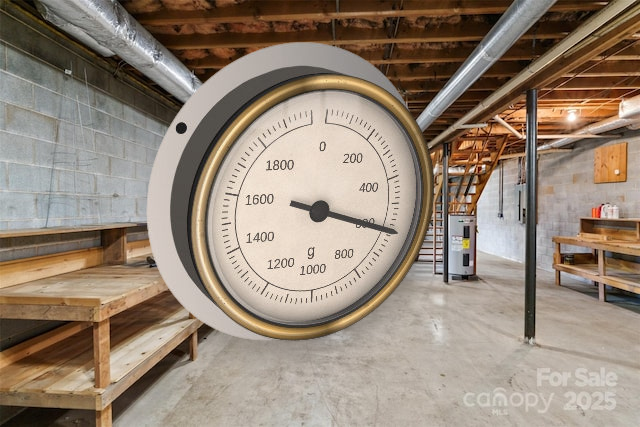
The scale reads 600 g
